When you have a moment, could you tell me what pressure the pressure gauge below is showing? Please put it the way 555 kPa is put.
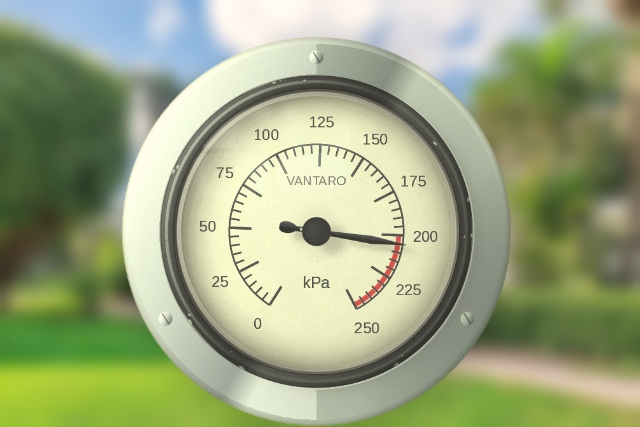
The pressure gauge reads 205 kPa
